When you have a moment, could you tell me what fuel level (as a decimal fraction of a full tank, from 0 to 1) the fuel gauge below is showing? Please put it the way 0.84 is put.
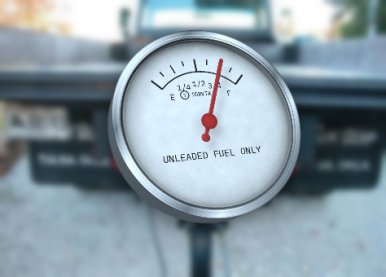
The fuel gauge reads 0.75
